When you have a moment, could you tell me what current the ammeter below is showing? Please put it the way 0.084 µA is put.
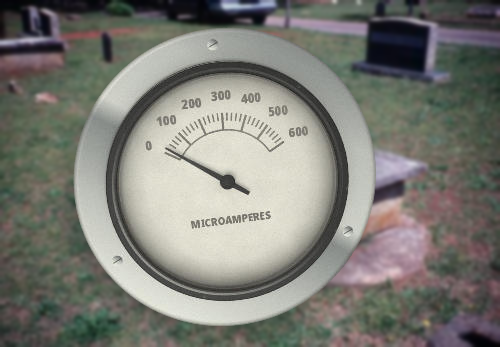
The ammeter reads 20 µA
